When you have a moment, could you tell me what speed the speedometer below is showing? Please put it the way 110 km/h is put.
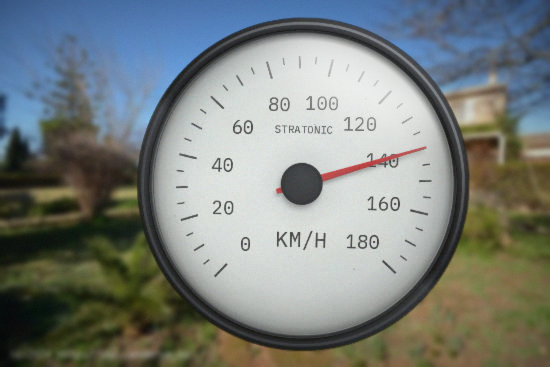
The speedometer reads 140 km/h
